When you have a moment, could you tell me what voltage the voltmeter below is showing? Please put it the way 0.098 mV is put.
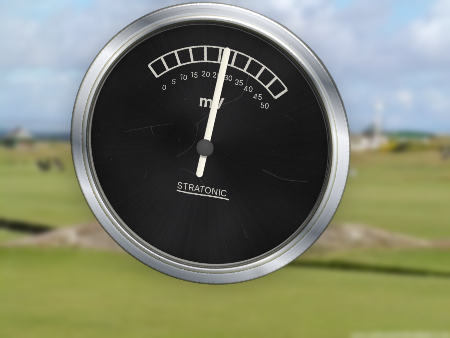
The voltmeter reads 27.5 mV
